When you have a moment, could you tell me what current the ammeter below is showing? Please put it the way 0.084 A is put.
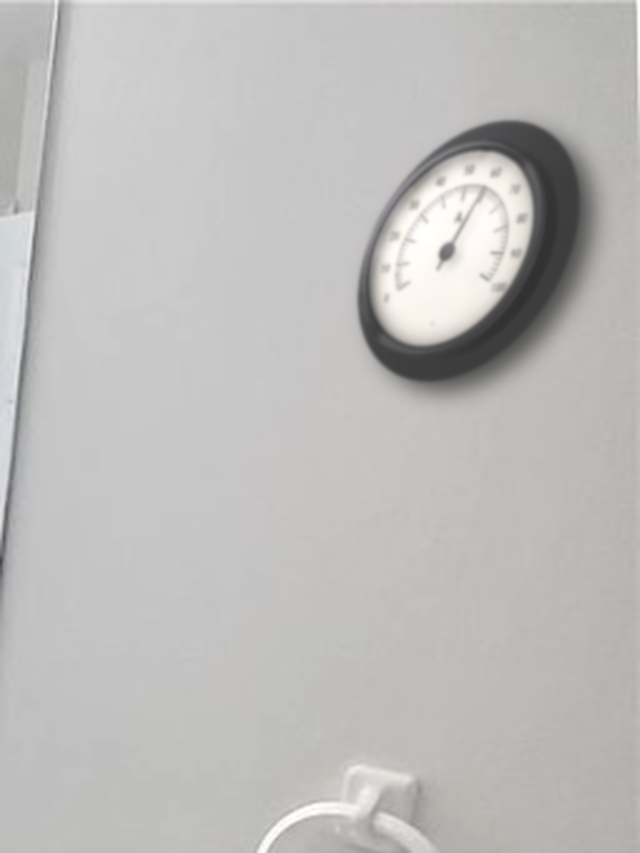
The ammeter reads 60 A
